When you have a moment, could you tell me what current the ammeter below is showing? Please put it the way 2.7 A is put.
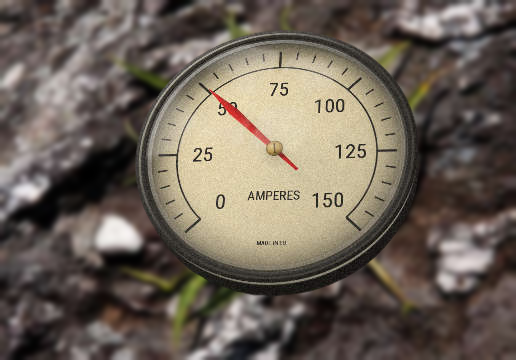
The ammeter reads 50 A
